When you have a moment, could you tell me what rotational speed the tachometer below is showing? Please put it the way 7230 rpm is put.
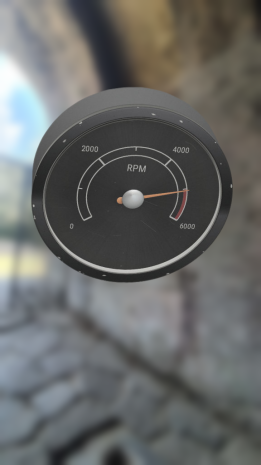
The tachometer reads 5000 rpm
